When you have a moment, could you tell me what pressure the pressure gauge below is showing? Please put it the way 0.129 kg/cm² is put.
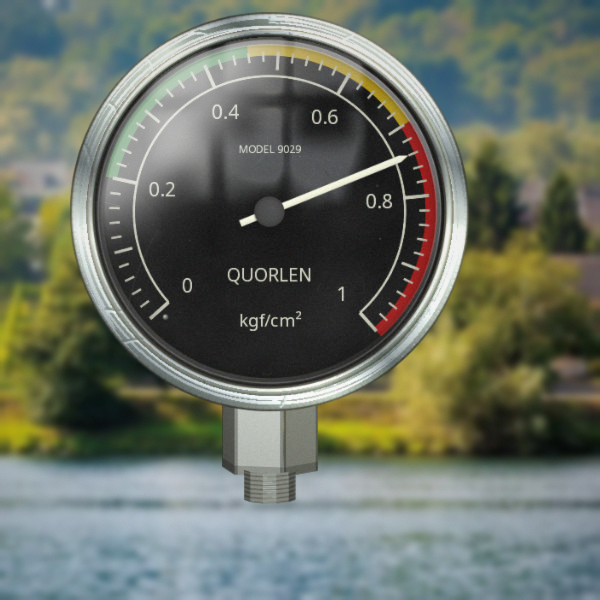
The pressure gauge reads 0.74 kg/cm²
